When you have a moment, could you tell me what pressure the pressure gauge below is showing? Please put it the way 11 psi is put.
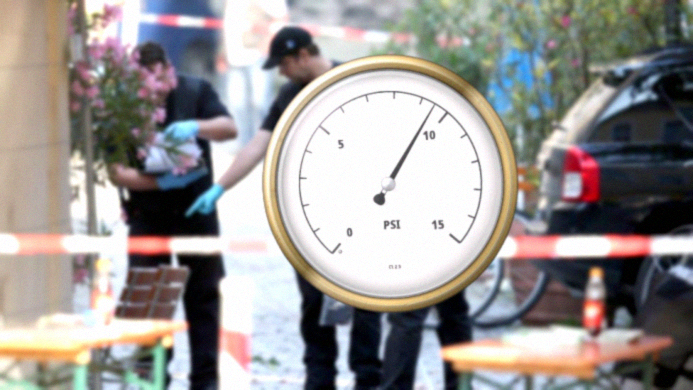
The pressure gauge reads 9.5 psi
